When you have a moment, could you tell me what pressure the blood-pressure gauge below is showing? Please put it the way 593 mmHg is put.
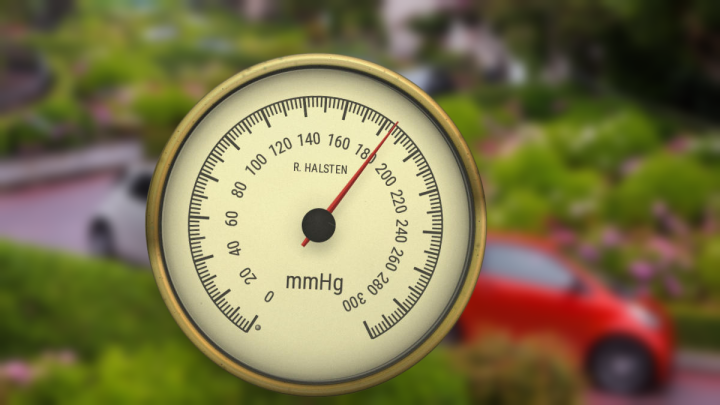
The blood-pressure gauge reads 184 mmHg
